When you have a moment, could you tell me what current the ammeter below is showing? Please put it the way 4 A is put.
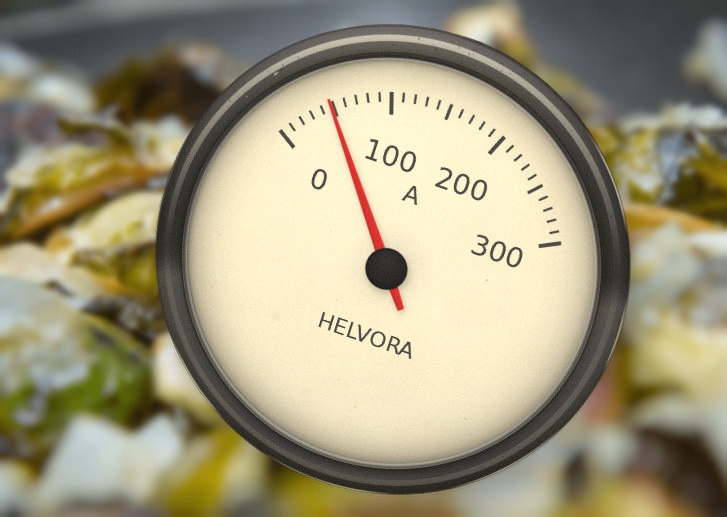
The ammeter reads 50 A
